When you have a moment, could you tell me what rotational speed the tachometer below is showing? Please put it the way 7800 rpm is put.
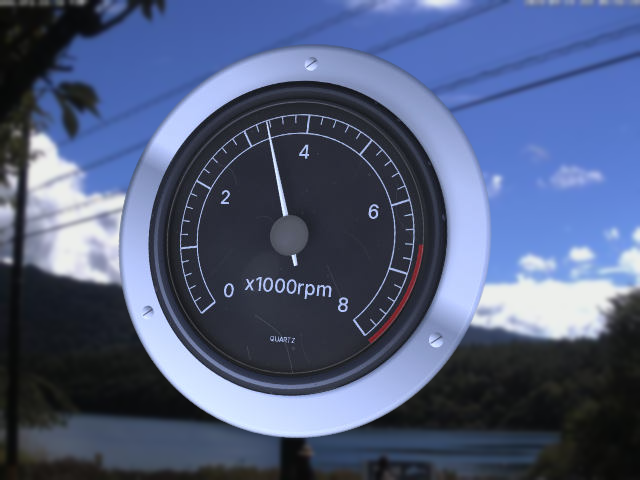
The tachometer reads 3400 rpm
